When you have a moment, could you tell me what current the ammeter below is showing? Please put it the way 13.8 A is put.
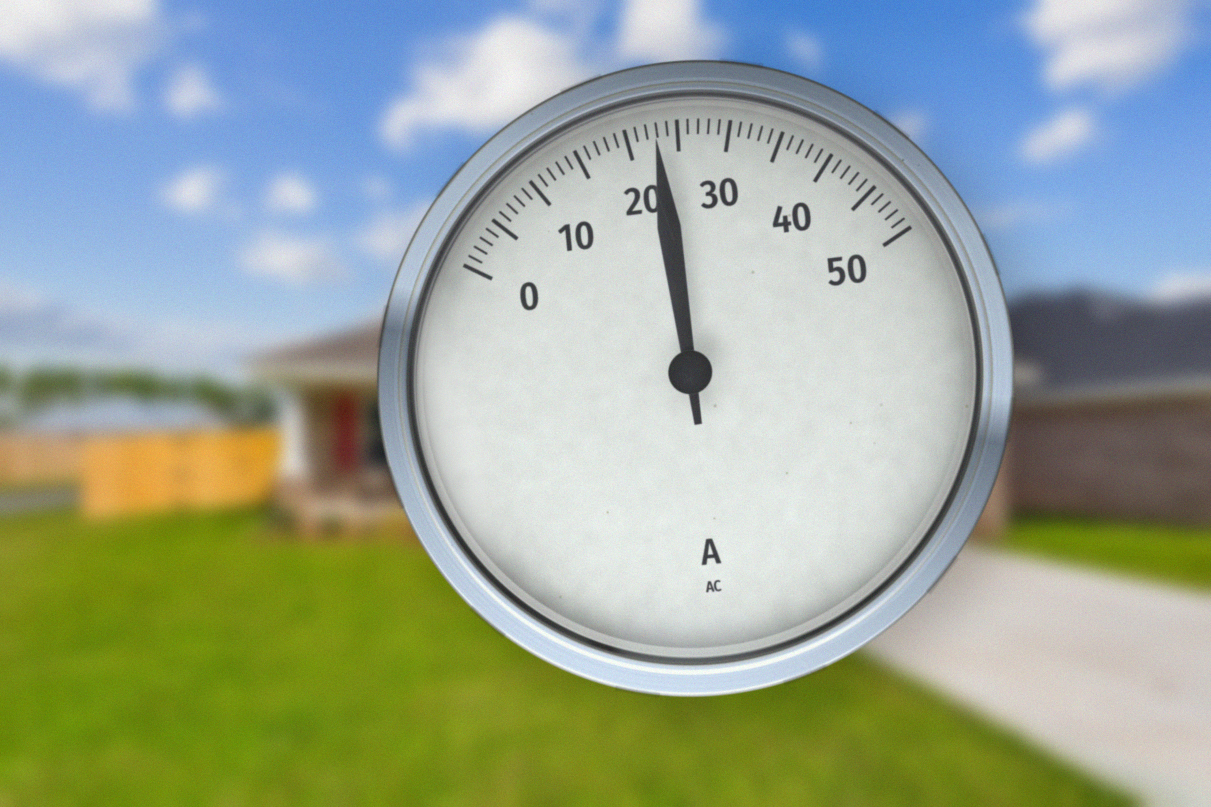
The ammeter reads 23 A
